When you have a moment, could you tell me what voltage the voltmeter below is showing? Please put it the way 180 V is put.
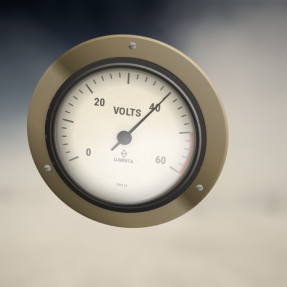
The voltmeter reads 40 V
